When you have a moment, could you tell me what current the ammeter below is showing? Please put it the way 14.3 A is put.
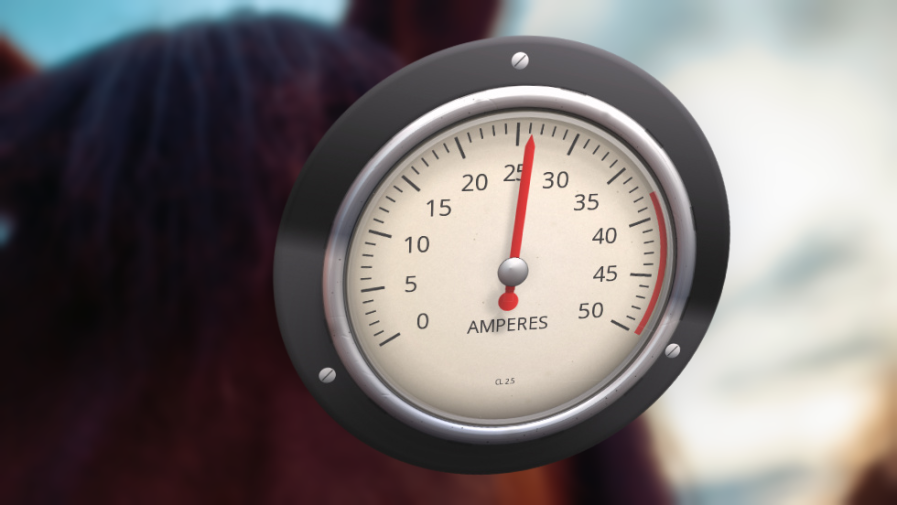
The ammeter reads 26 A
